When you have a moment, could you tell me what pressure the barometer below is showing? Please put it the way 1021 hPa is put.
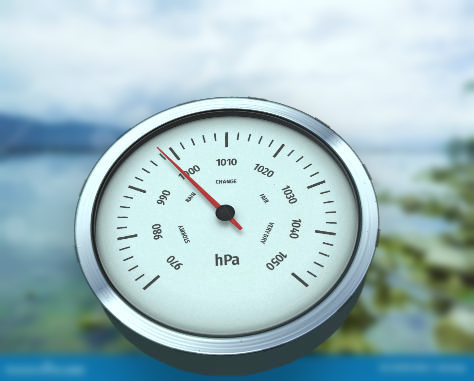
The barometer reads 998 hPa
